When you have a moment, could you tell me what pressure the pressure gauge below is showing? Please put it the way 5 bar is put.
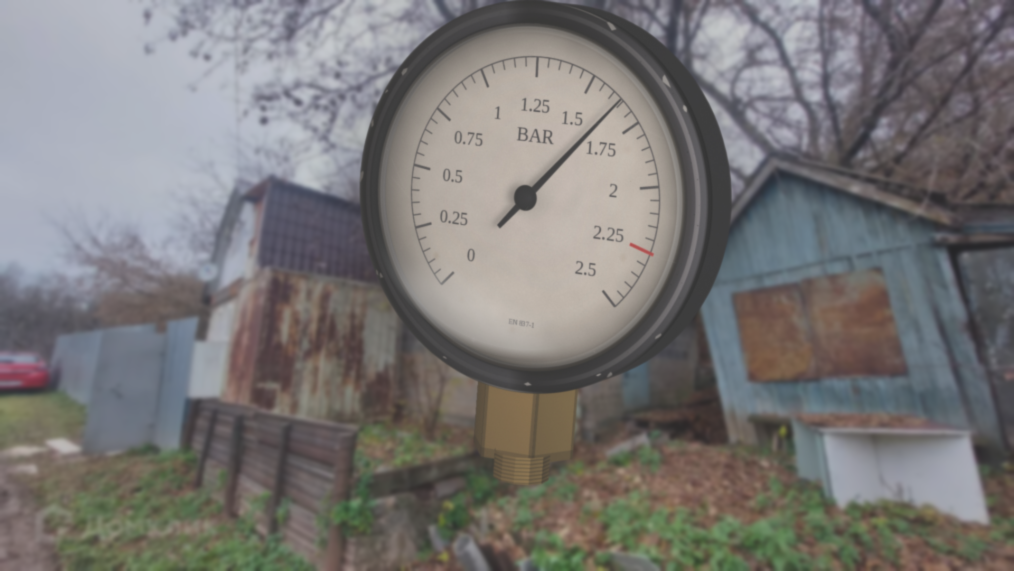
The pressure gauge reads 1.65 bar
